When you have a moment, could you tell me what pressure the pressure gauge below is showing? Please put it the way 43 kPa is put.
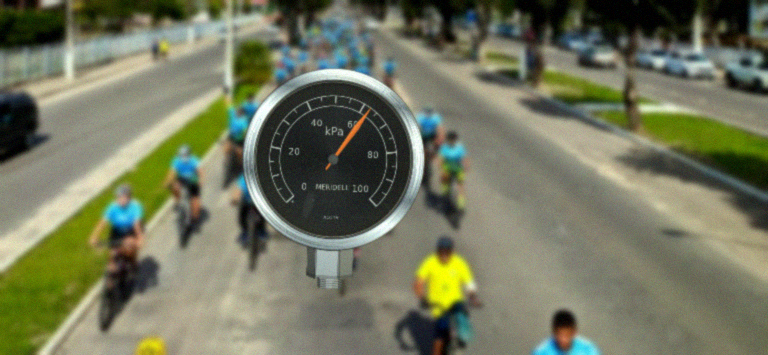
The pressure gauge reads 62.5 kPa
